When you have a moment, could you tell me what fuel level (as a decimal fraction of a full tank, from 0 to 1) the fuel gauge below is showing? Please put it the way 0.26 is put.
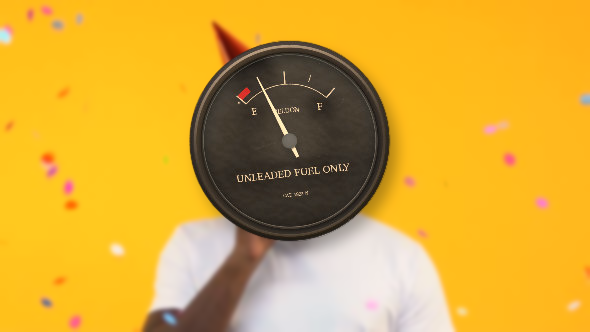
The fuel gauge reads 0.25
